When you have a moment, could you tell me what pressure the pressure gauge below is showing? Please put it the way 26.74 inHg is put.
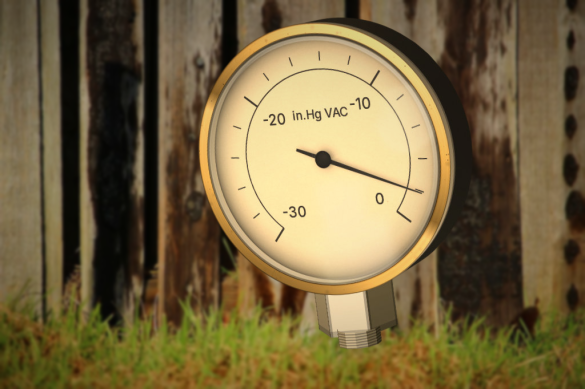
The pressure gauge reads -2 inHg
